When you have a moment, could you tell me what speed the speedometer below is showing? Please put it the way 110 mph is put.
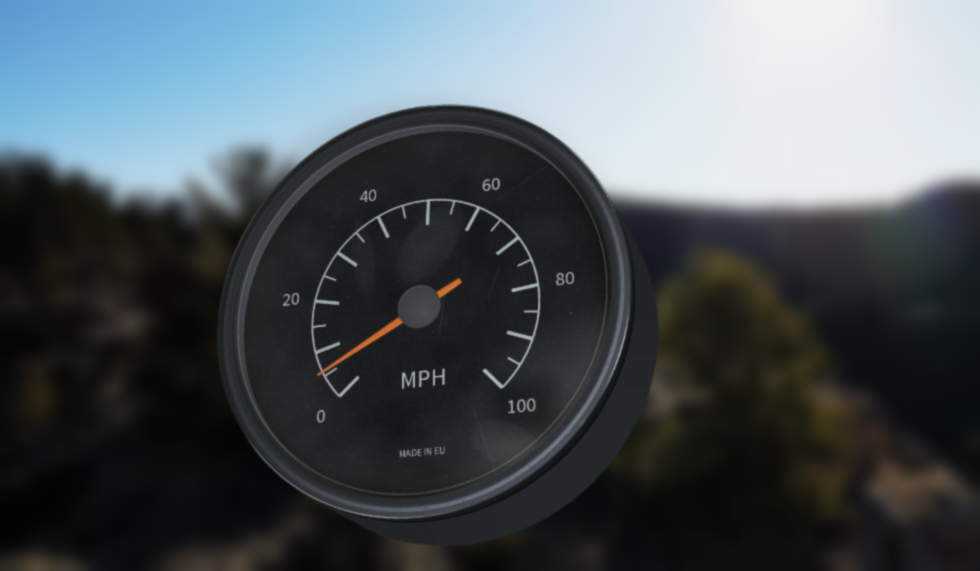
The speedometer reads 5 mph
